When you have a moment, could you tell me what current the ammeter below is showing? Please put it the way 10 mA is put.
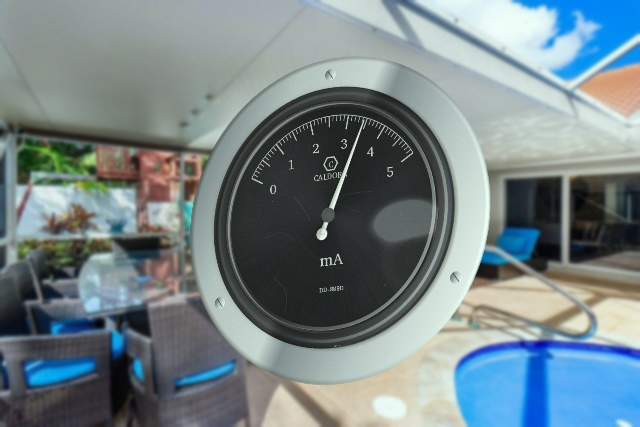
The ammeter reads 3.5 mA
